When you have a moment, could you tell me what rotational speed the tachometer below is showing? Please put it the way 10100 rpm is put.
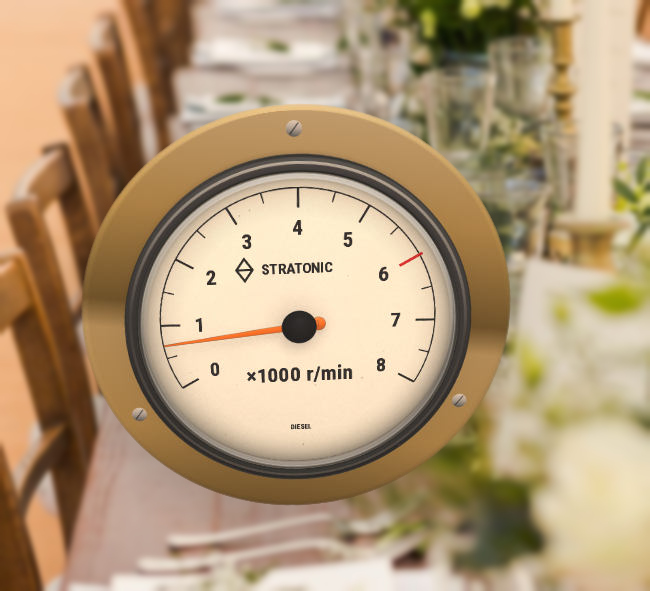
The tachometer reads 750 rpm
